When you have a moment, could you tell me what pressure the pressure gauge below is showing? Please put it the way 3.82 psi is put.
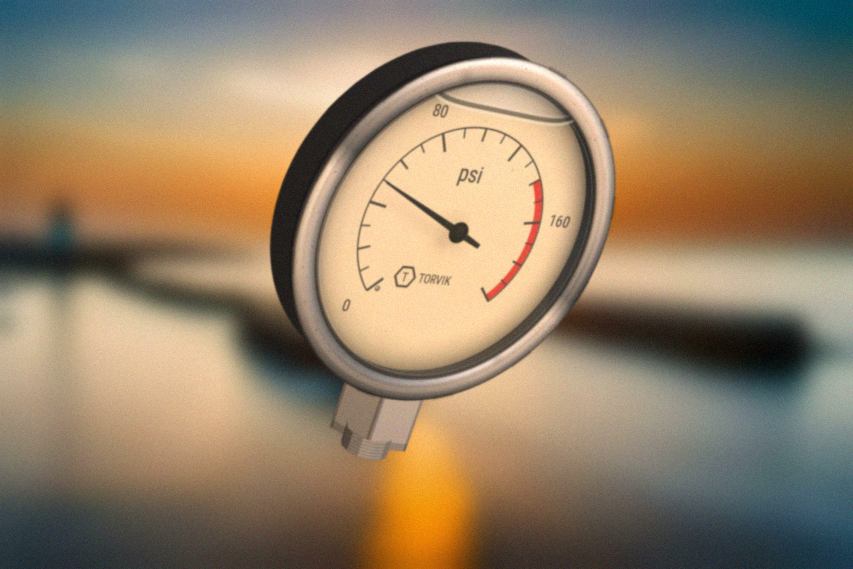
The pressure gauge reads 50 psi
